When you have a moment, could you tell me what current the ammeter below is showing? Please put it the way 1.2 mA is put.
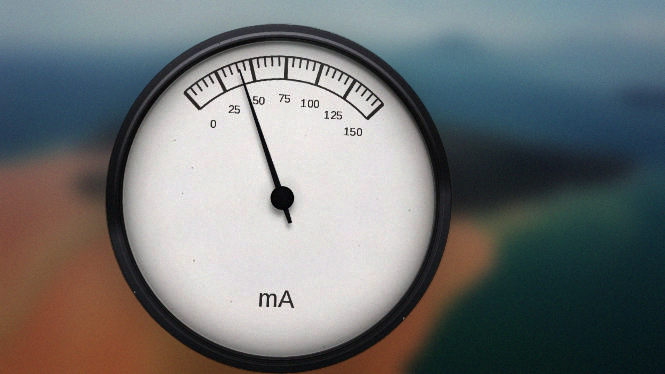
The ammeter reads 40 mA
